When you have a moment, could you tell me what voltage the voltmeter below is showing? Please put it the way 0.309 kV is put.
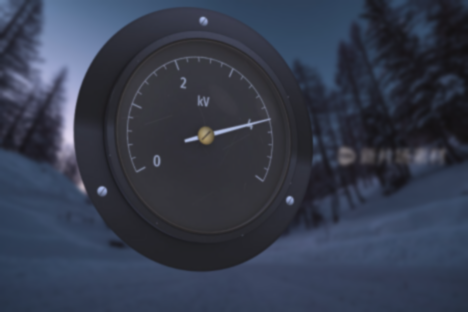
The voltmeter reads 4 kV
